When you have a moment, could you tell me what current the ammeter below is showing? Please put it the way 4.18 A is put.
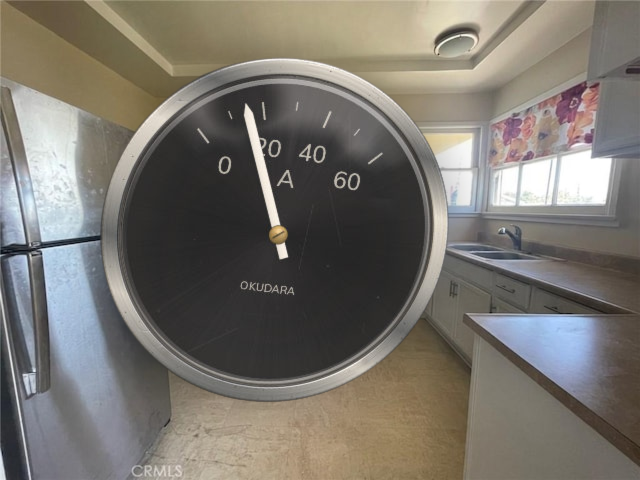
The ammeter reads 15 A
